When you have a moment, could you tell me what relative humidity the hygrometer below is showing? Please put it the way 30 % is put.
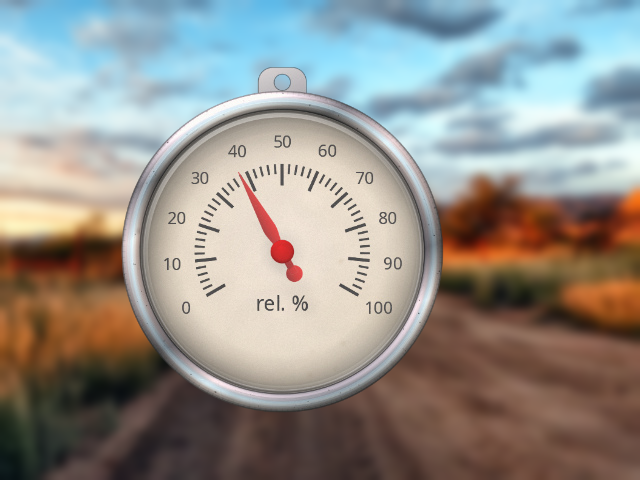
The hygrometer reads 38 %
